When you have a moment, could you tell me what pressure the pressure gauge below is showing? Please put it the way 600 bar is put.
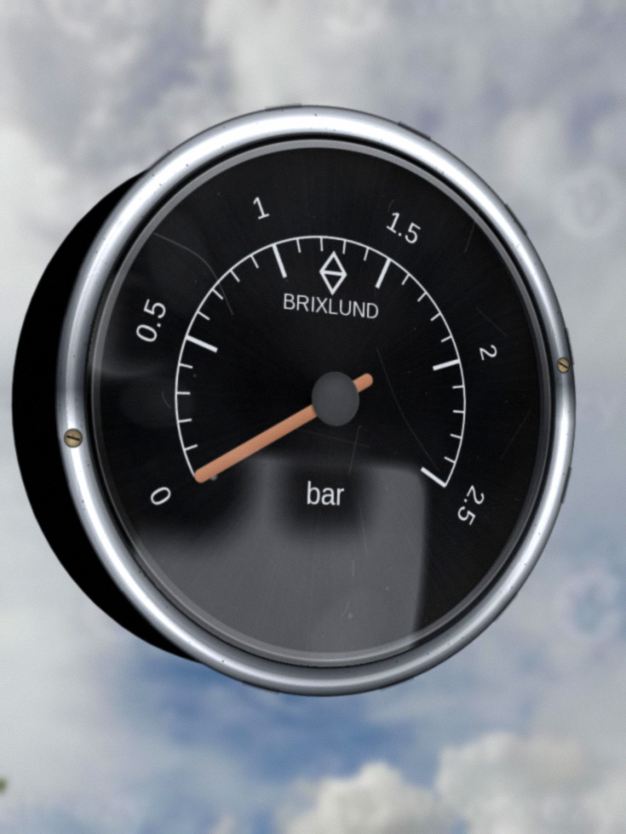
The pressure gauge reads 0 bar
